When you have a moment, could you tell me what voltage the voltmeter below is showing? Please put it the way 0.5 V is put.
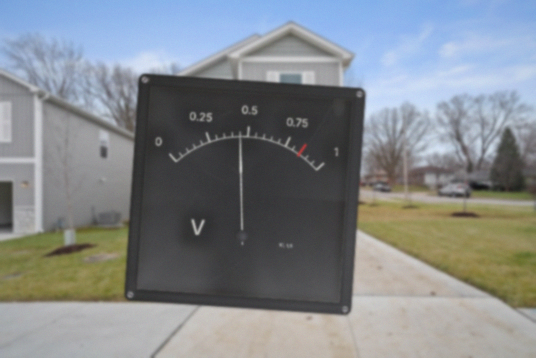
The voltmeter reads 0.45 V
